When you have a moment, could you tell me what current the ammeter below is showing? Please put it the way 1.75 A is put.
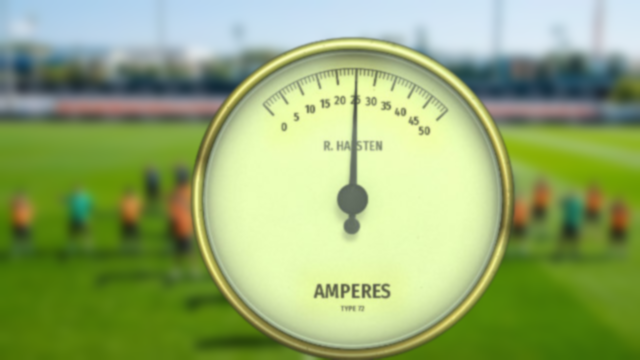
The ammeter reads 25 A
